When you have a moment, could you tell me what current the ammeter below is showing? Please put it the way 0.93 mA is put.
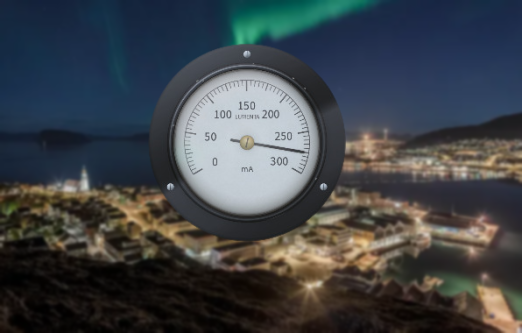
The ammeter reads 275 mA
